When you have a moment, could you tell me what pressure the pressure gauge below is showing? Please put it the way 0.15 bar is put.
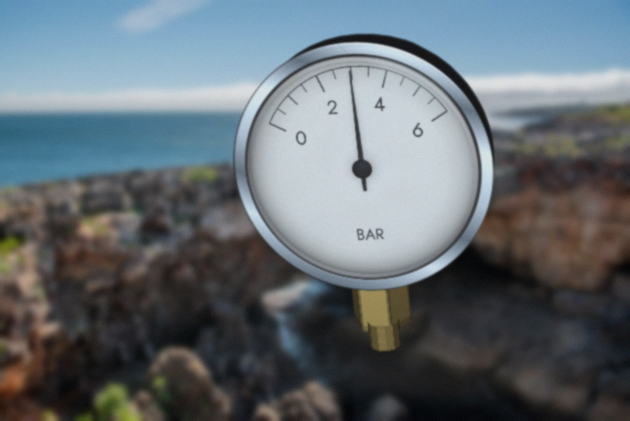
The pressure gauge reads 3 bar
